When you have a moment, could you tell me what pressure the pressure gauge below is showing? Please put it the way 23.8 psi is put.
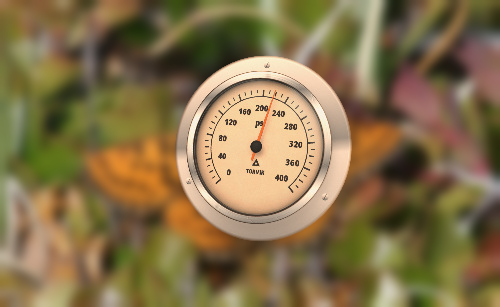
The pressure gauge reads 220 psi
